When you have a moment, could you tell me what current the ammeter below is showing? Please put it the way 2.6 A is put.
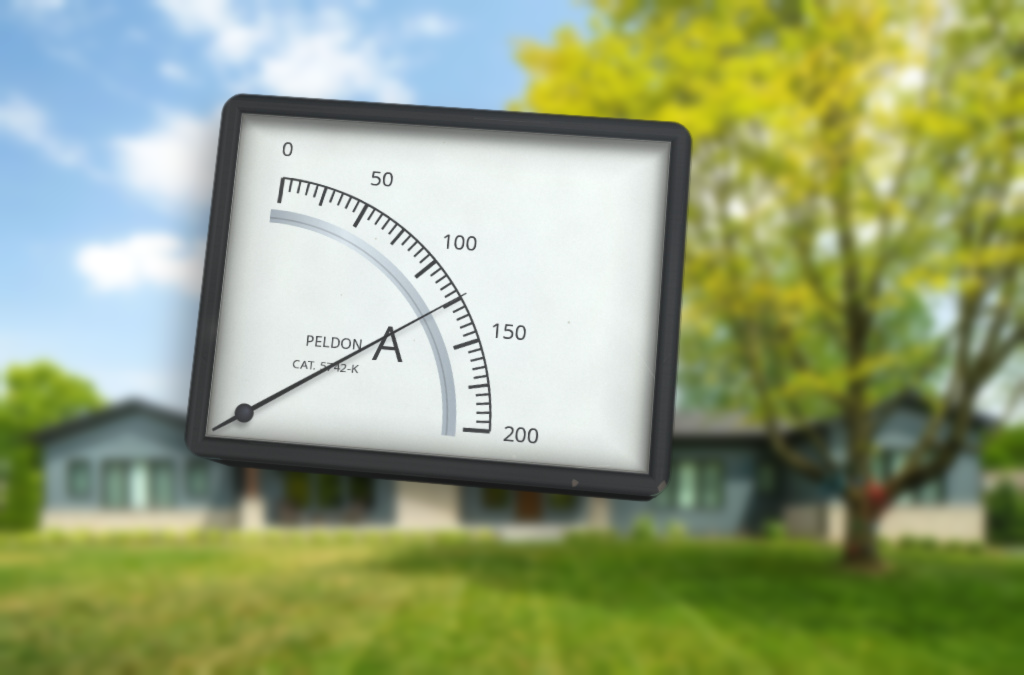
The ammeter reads 125 A
